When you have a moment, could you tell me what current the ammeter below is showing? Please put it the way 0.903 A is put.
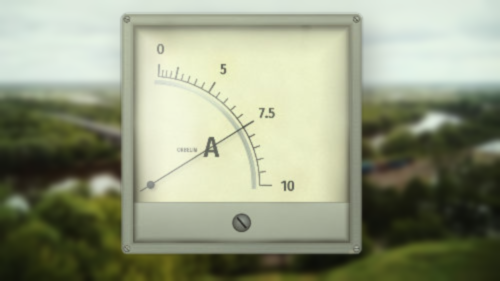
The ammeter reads 7.5 A
